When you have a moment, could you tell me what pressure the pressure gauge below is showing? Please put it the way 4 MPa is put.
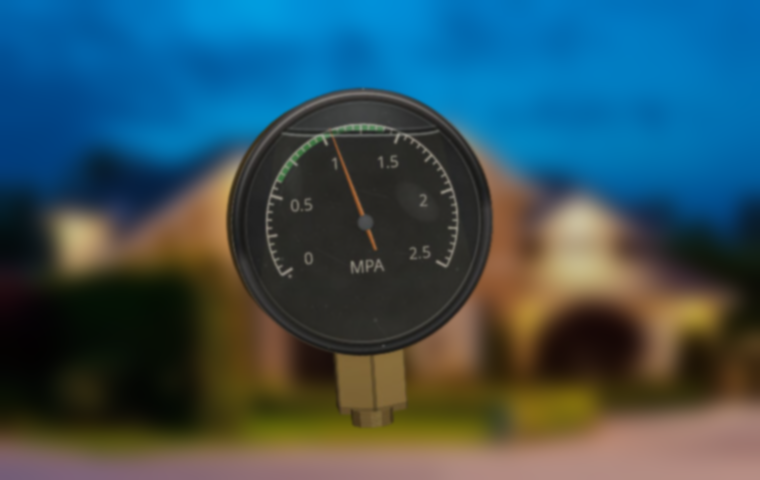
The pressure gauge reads 1.05 MPa
